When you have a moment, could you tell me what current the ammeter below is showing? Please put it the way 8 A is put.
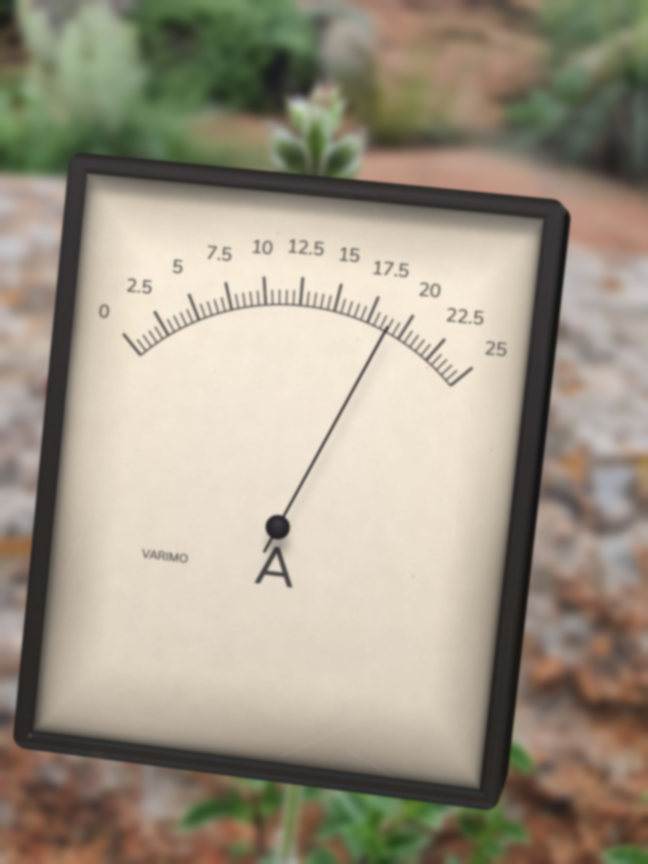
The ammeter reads 19 A
